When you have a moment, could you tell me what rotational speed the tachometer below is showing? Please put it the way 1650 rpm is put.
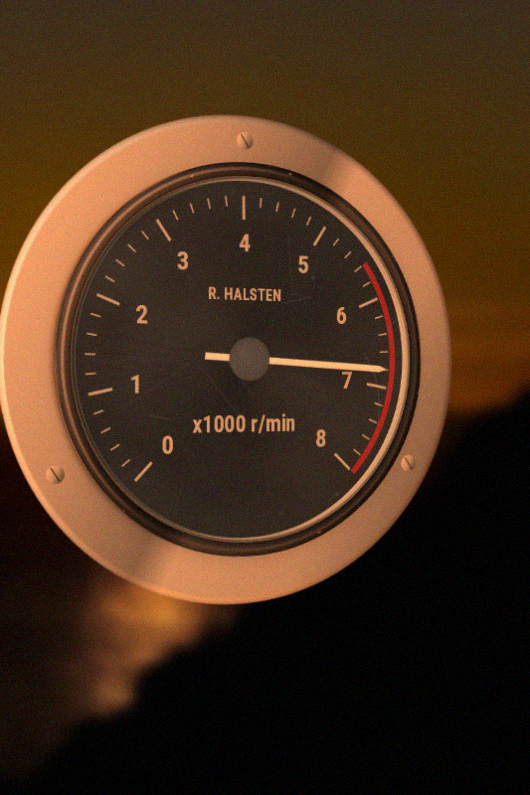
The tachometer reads 6800 rpm
